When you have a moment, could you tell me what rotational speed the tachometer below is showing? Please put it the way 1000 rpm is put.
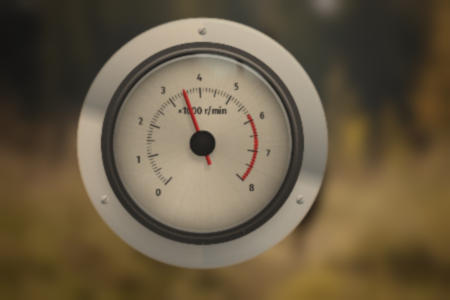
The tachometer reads 3500 rpm
